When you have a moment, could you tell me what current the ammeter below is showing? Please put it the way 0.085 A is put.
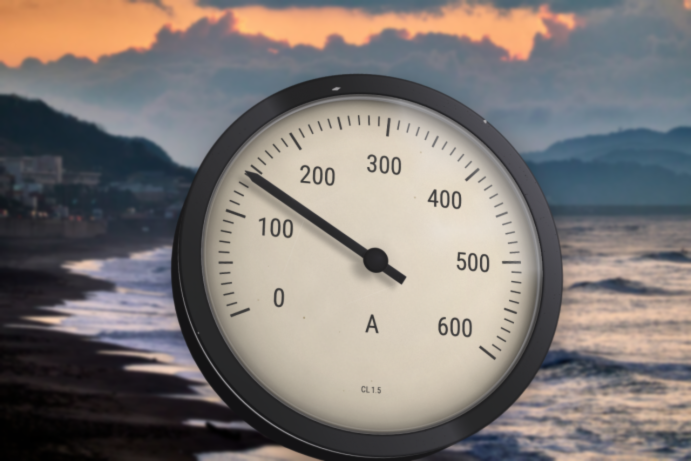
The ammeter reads 140 A
